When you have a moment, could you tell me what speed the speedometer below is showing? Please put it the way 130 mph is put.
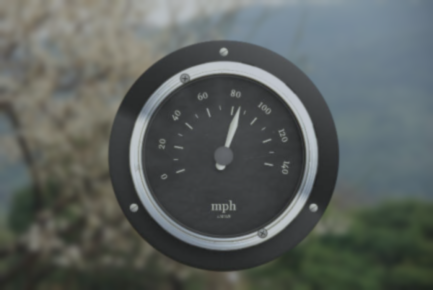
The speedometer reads 85 mph
